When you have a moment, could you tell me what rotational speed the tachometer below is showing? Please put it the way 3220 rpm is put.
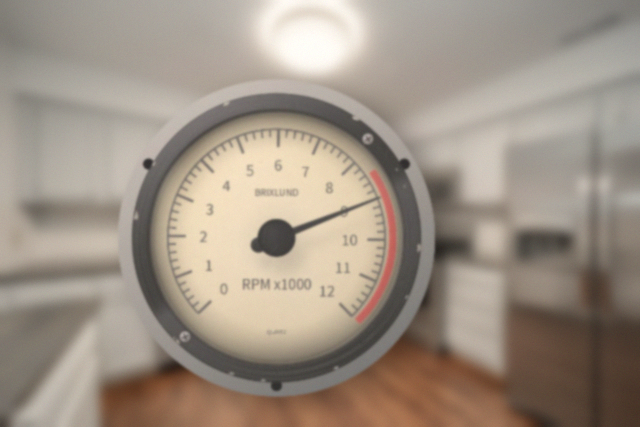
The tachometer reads 9000 rpm
